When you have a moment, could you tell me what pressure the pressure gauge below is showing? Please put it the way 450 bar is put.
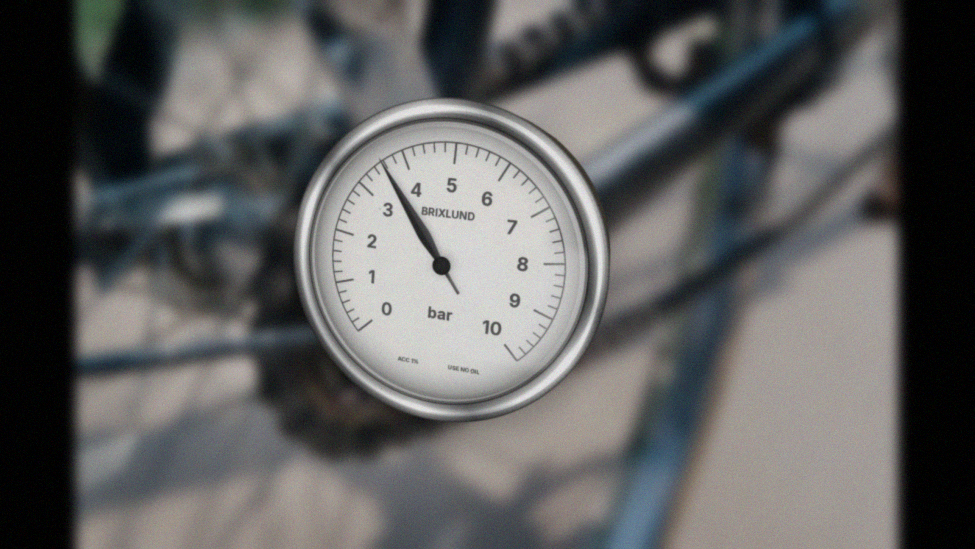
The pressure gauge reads 3.6 bar
